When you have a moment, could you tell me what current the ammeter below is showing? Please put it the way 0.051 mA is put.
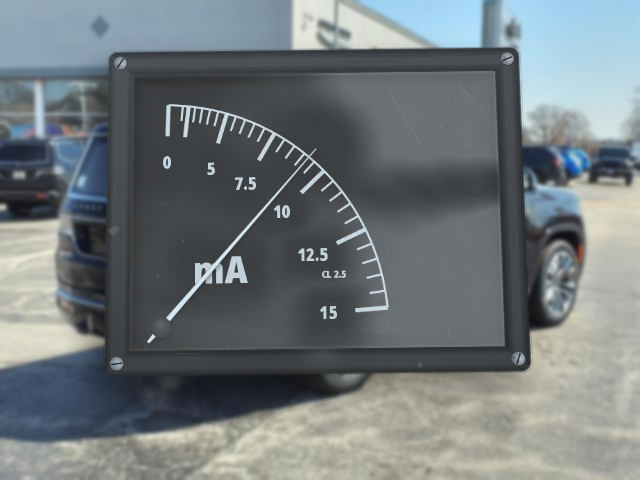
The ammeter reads 9.25 mA
